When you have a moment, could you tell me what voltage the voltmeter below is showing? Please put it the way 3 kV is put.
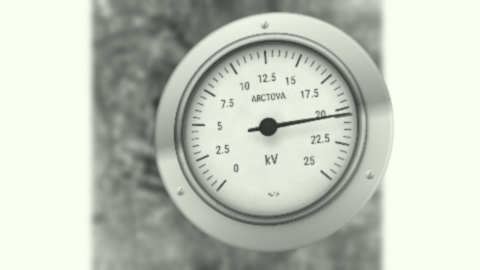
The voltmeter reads 20.5 kV
